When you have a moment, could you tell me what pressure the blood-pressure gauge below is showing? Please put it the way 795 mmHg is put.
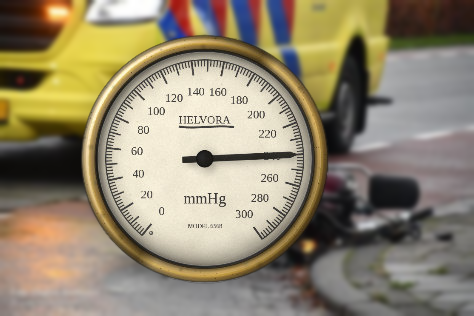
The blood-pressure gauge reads 240 mmHg
